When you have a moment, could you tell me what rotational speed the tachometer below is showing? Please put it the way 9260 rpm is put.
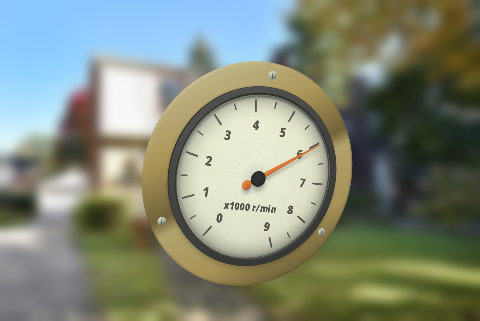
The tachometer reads 6000 rpm
